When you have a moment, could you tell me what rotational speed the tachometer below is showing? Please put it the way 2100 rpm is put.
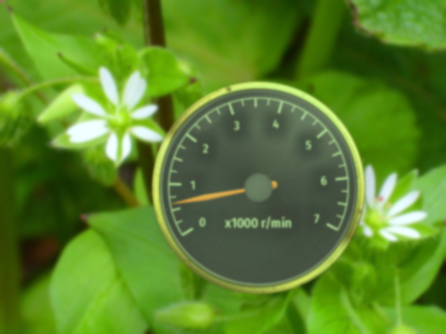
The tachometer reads 625 rpm
